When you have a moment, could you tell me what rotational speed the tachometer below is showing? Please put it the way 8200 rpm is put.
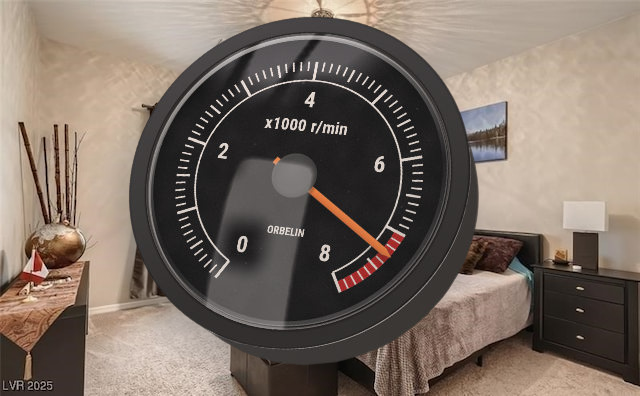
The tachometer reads 7300 rpm
